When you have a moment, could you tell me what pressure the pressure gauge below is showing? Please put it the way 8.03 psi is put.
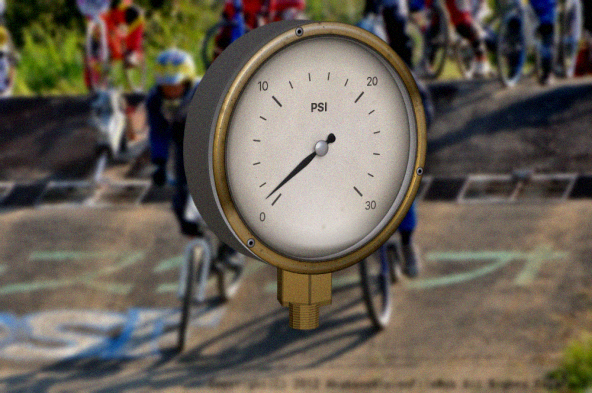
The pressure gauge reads 1 psi
